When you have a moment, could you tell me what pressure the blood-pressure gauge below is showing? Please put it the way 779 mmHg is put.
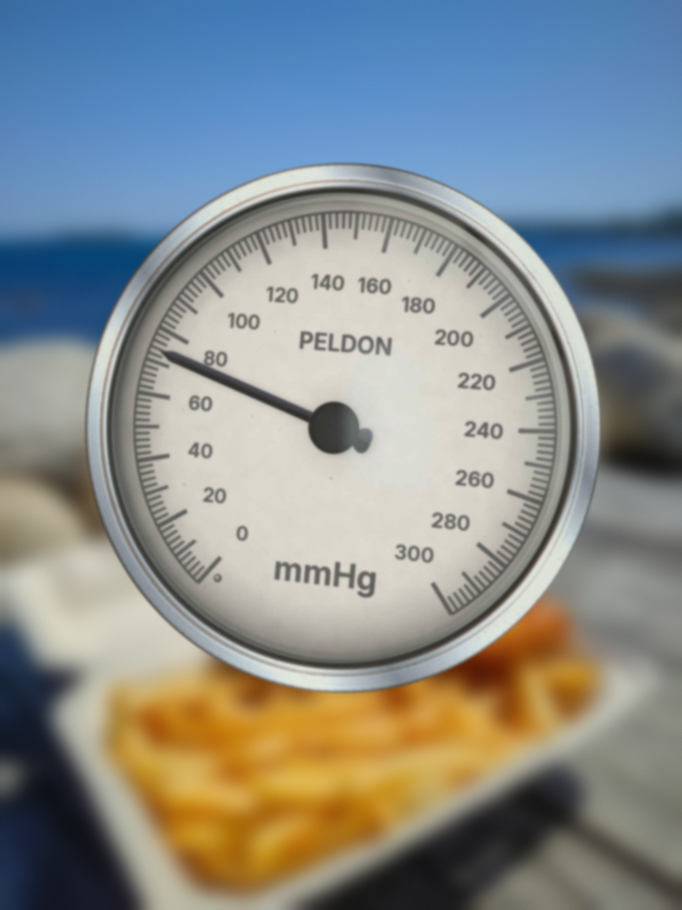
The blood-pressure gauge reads 74 mmHg
